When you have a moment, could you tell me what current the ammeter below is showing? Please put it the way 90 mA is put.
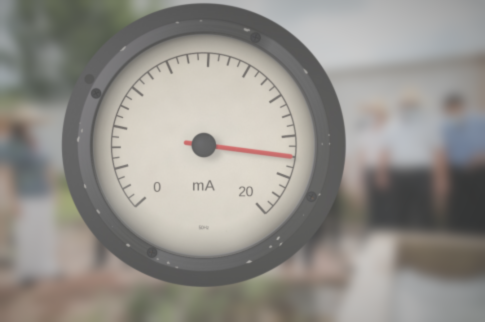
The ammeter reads 17 mA
